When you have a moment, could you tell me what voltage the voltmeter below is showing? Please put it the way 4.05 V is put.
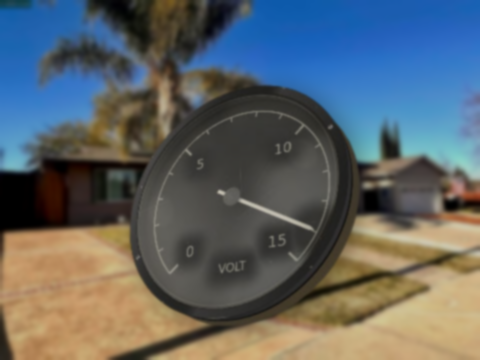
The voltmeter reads 14 V
